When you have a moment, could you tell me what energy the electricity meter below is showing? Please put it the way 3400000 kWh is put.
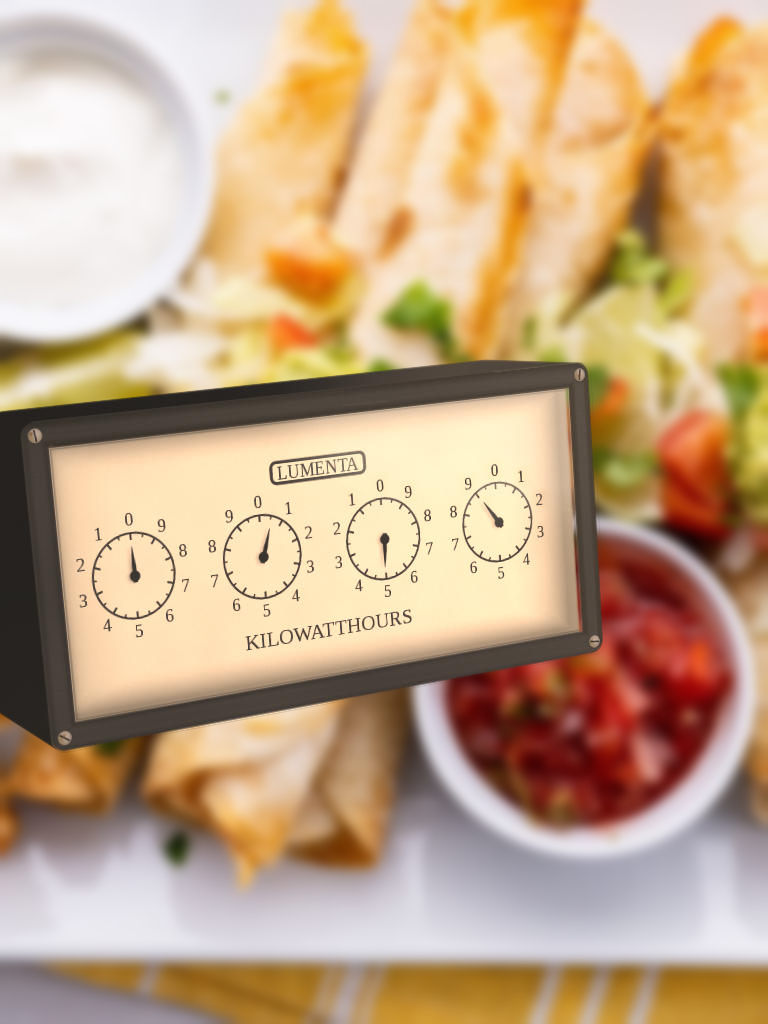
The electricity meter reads 49 kWh
